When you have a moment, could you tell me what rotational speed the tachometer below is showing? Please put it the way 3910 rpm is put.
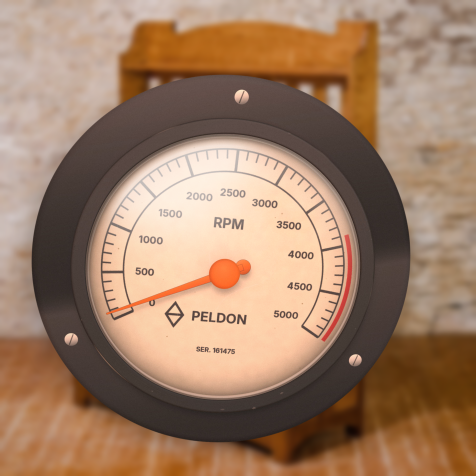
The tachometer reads 100 rpm
